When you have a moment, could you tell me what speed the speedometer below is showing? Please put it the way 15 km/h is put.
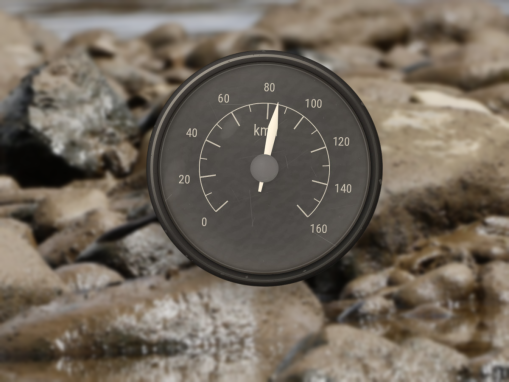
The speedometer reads 85 km/h
